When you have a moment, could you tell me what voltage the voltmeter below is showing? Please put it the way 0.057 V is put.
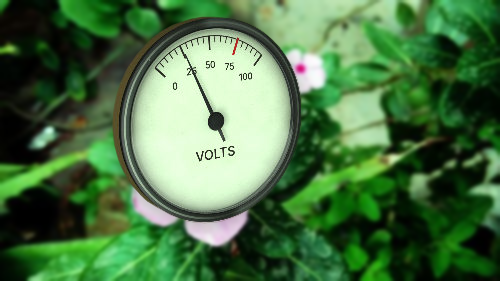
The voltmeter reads 25 V
